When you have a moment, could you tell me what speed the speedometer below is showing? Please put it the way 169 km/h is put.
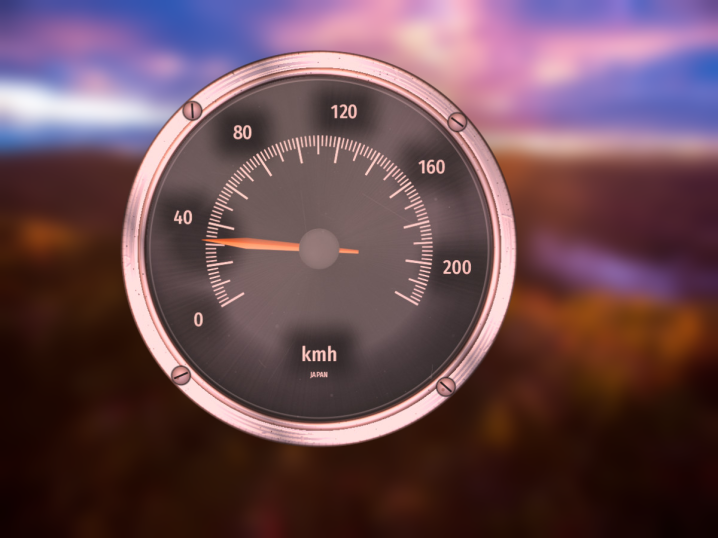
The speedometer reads 32 km/h
